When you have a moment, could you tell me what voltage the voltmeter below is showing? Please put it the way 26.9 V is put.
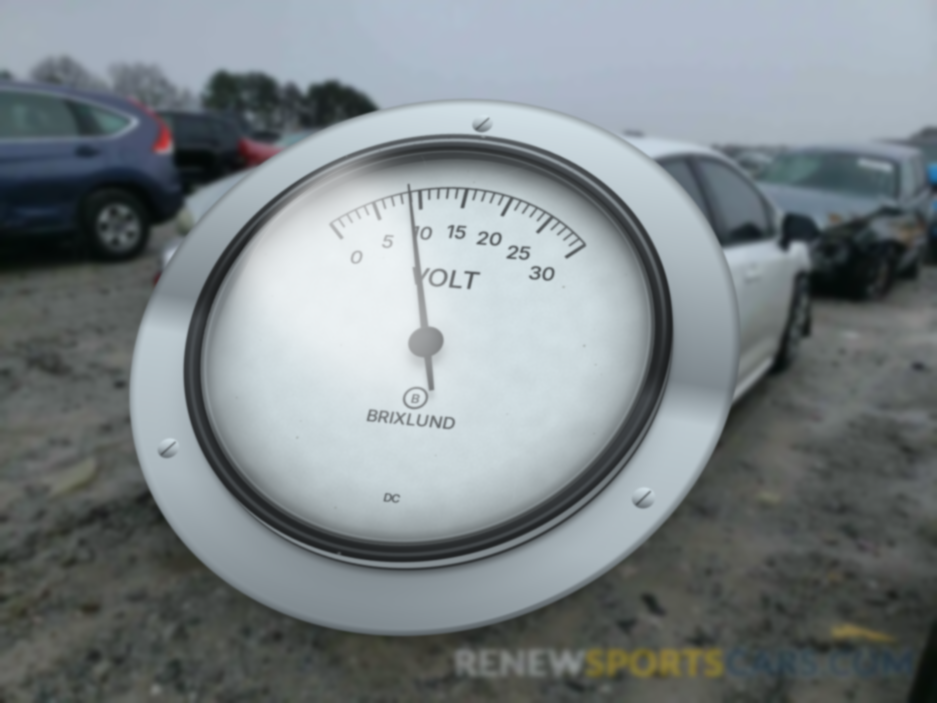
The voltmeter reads 9 V
